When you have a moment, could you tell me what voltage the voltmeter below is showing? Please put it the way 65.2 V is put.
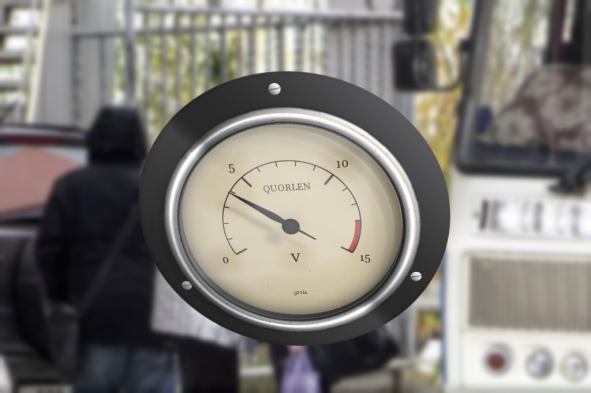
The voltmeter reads 4 V
